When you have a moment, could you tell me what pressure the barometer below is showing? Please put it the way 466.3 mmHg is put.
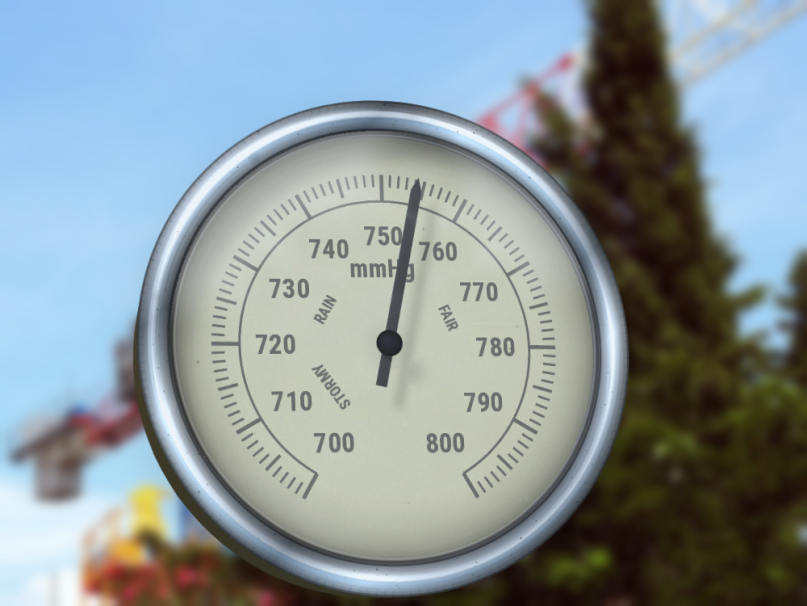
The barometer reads 754 mmHg
